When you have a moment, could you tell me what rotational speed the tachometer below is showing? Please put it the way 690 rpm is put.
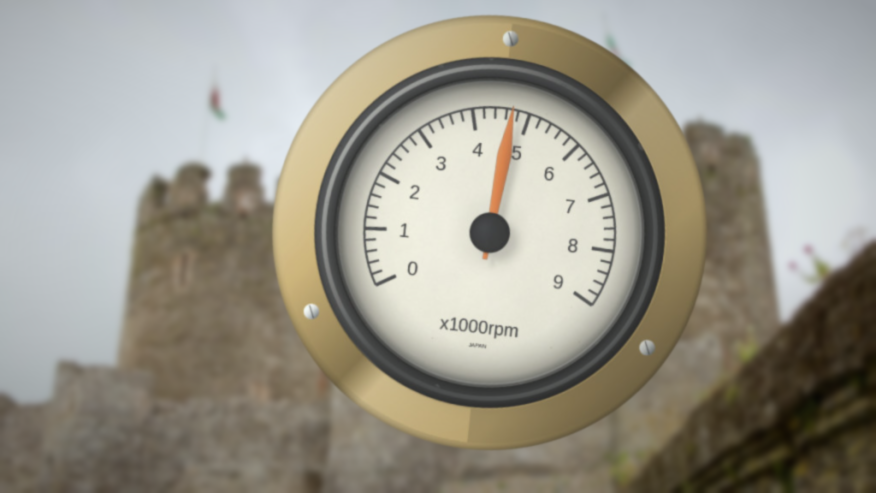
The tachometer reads 4700 rpm
